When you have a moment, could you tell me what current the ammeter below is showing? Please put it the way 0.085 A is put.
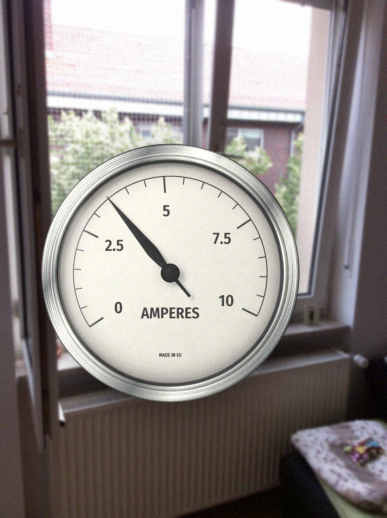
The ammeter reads 3.5 A
